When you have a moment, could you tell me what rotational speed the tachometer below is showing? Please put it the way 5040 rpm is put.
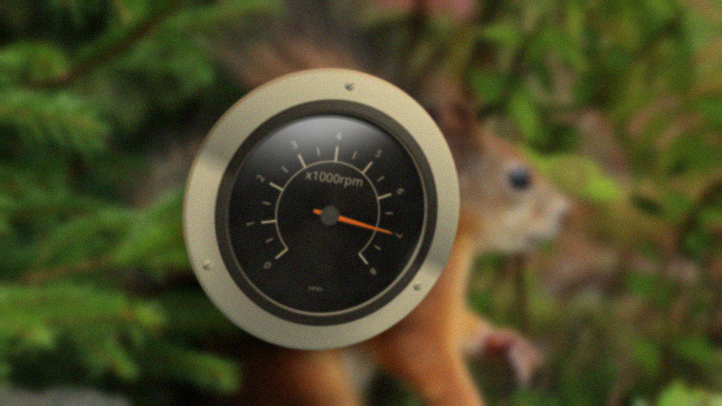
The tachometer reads 7000 rpm
